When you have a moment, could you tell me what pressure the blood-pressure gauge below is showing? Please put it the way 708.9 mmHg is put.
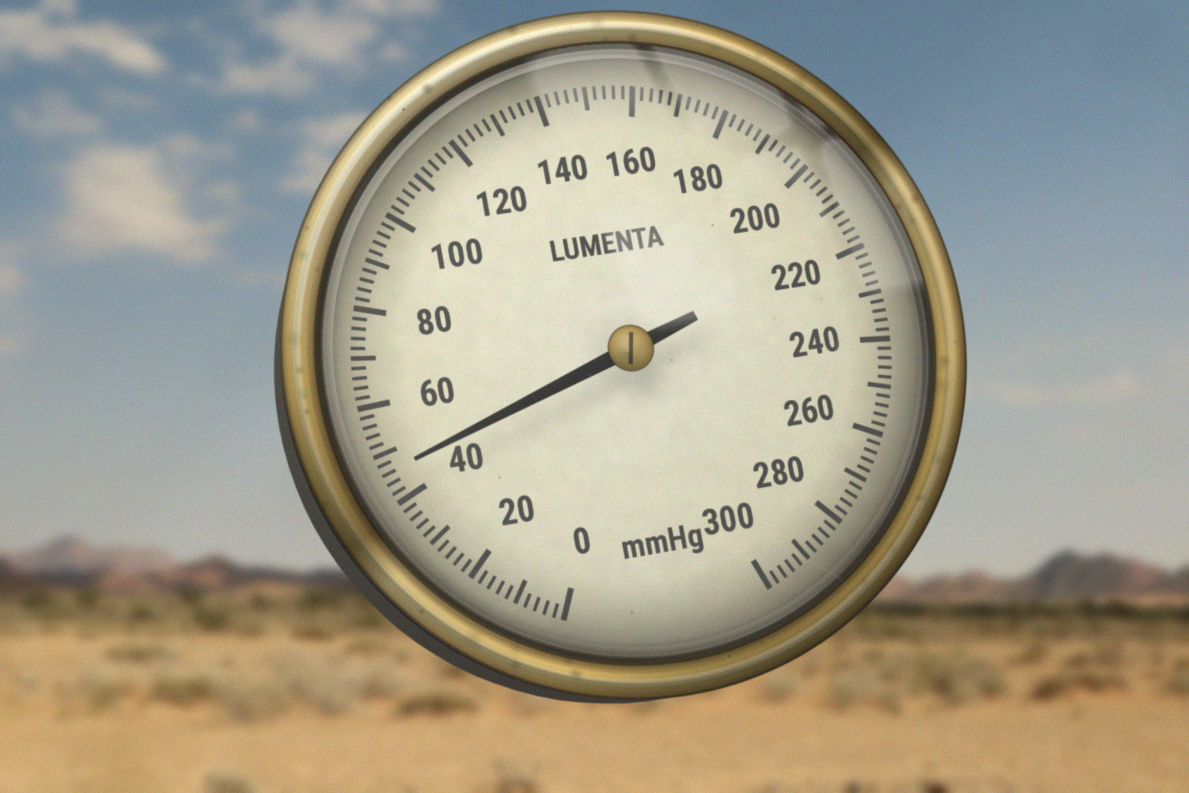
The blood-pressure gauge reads 46 mmHg
